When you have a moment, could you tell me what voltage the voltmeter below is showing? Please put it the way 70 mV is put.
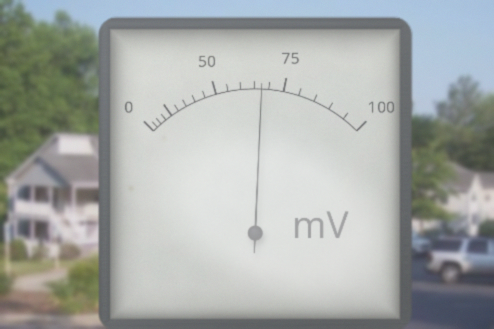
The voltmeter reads 67.5 mV
